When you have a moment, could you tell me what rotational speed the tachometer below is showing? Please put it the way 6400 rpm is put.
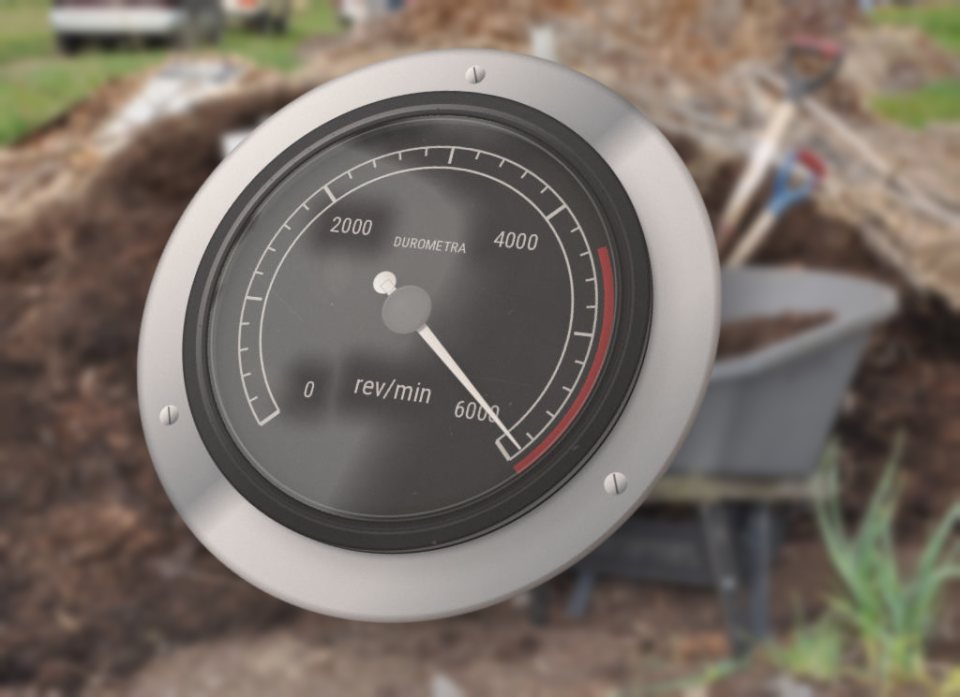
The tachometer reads 5900 rpm
